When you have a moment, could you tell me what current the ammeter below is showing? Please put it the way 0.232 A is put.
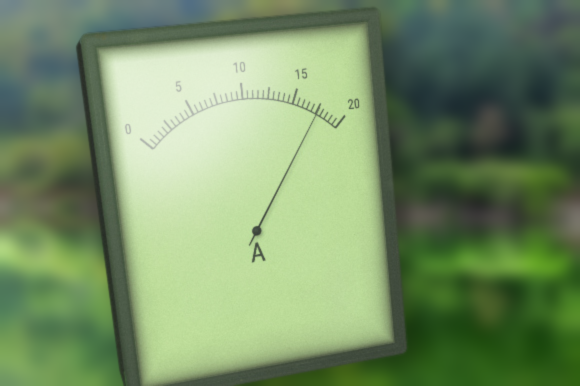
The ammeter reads 17.5 A
